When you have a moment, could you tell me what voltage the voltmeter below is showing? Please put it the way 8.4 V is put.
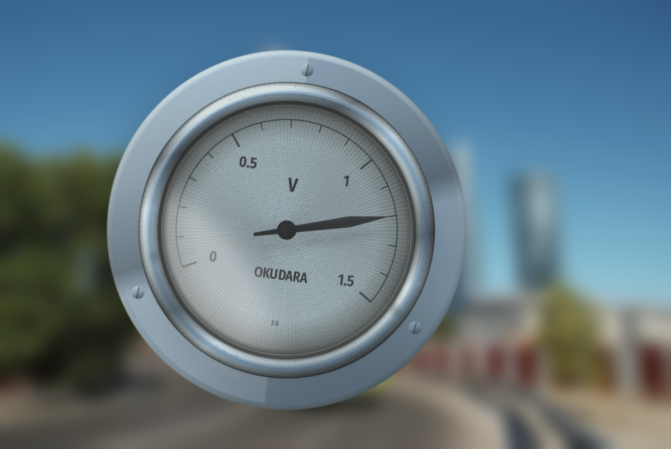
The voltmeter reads 1.2 V
